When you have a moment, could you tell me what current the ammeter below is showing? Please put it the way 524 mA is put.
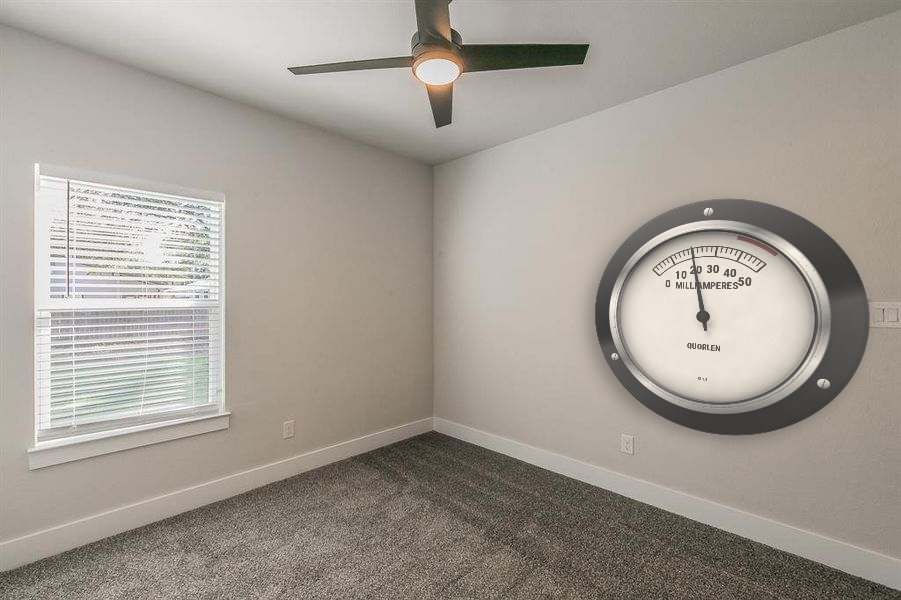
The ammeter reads 20 mA
